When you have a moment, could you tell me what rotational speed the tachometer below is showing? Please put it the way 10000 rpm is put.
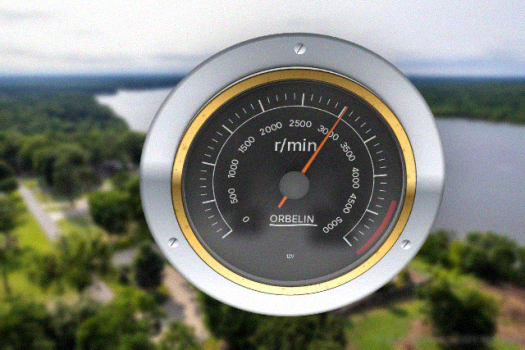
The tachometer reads 3000 rpm
